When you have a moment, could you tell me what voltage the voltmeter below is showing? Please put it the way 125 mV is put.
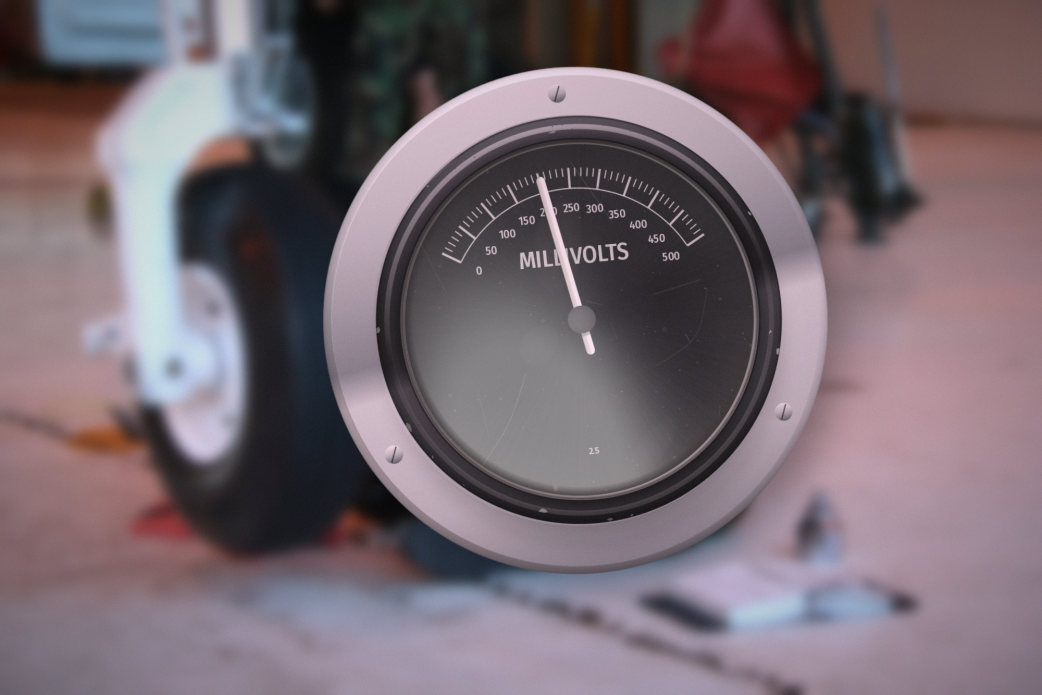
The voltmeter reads 200 mV
